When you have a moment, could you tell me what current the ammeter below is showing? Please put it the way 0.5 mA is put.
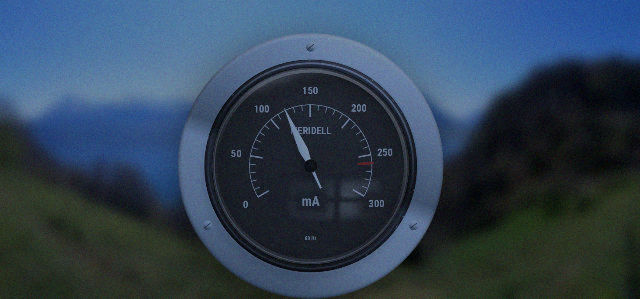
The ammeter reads 120 mA
